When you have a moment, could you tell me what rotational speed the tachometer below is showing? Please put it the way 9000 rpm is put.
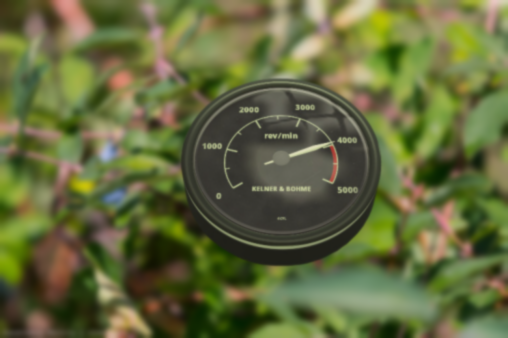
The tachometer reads 4000 rpm
